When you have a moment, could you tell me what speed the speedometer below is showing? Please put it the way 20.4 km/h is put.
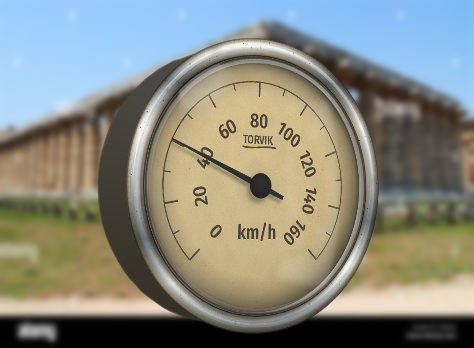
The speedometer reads 40 km/h
